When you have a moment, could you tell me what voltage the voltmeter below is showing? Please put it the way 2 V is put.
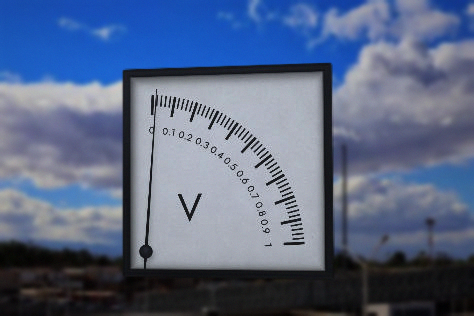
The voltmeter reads 0.02 V
